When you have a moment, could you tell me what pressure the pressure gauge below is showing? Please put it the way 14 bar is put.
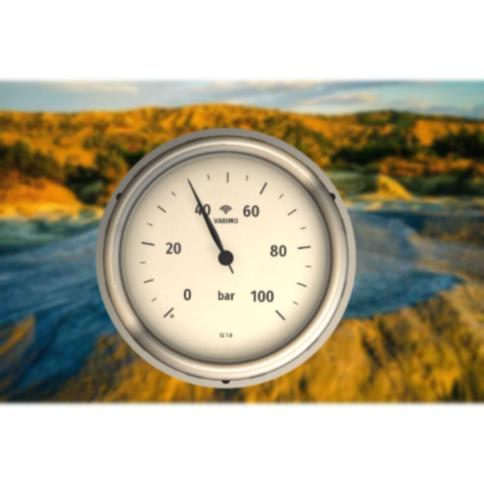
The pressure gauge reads 40 bar
